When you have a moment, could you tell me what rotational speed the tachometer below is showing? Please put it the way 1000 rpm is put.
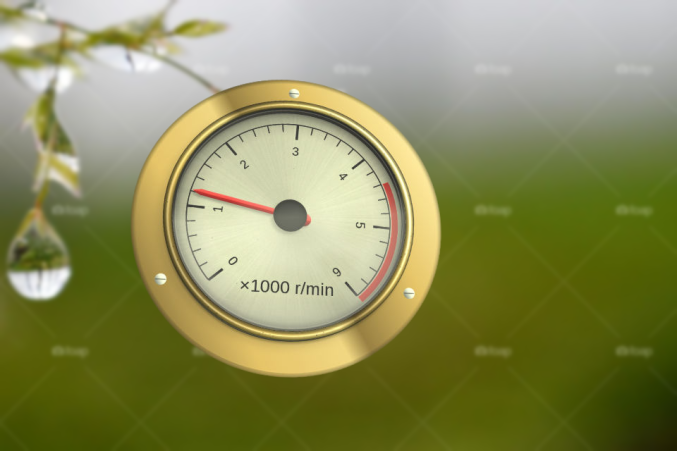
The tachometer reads 1200 rpm
